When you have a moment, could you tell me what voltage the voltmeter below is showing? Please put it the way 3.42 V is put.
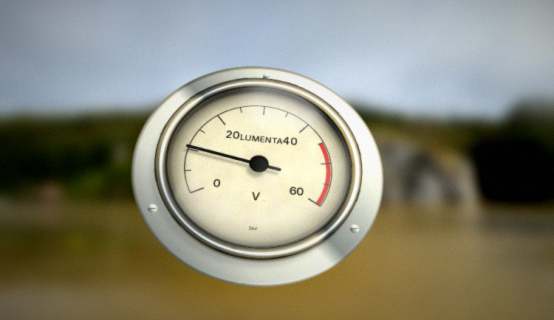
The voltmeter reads 10 V
